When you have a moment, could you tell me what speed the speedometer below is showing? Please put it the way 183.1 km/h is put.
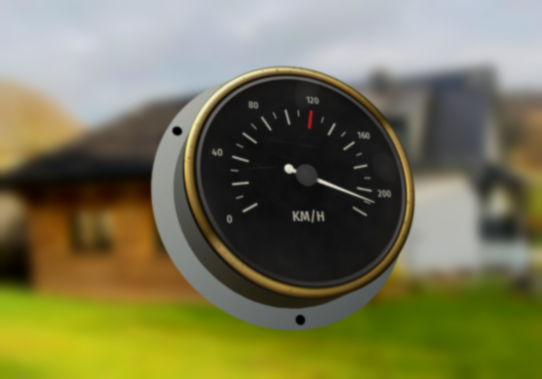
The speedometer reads 210 km/h
